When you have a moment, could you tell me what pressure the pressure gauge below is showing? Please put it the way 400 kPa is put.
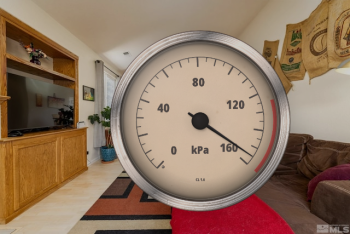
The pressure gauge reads 155 kPa
